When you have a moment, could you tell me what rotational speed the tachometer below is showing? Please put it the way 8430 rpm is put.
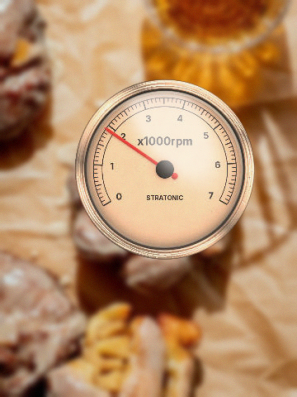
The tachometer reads 1900 rpm
